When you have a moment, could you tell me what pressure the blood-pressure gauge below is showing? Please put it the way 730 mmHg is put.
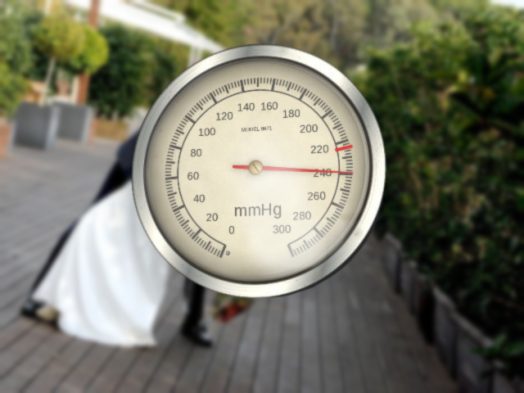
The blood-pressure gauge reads 240 mmHg
